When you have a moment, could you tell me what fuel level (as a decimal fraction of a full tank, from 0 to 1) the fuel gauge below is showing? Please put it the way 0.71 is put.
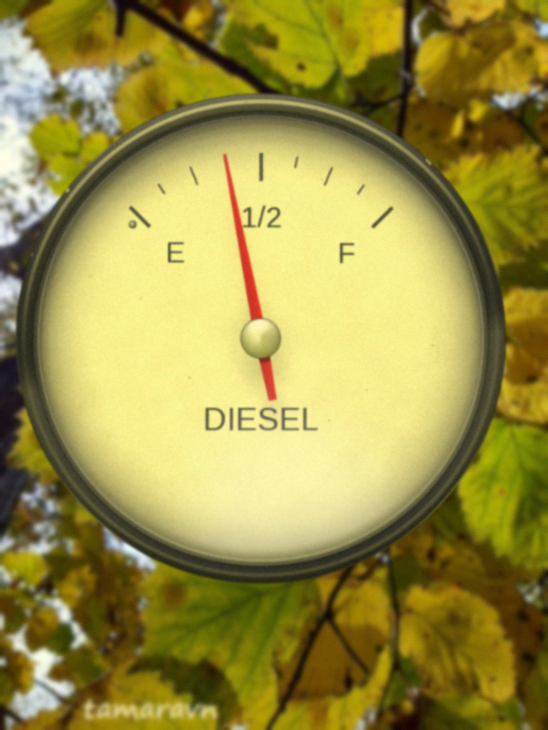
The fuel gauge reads 0.375
